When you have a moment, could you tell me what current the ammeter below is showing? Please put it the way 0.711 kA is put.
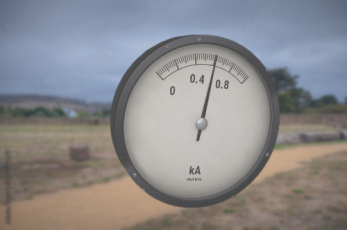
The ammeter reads 0.6 kA
